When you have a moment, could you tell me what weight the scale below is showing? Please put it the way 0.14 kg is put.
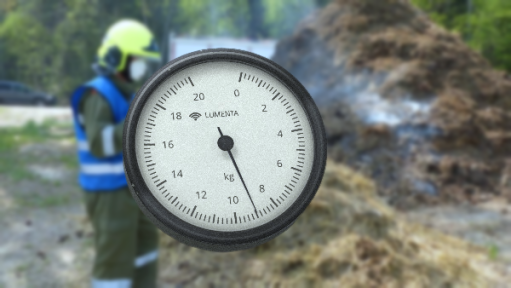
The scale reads 9 kg
